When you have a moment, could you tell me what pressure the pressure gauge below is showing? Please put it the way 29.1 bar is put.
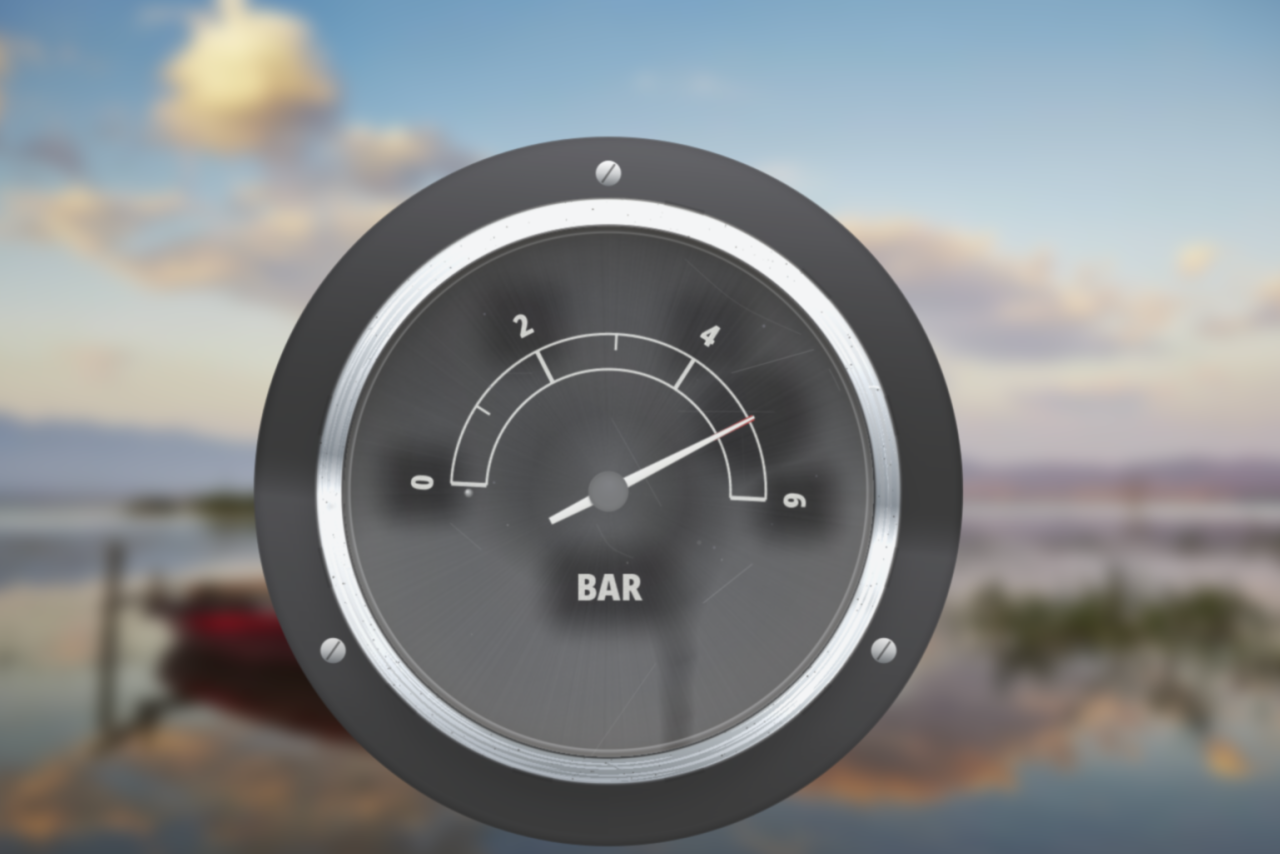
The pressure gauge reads 5 bar
